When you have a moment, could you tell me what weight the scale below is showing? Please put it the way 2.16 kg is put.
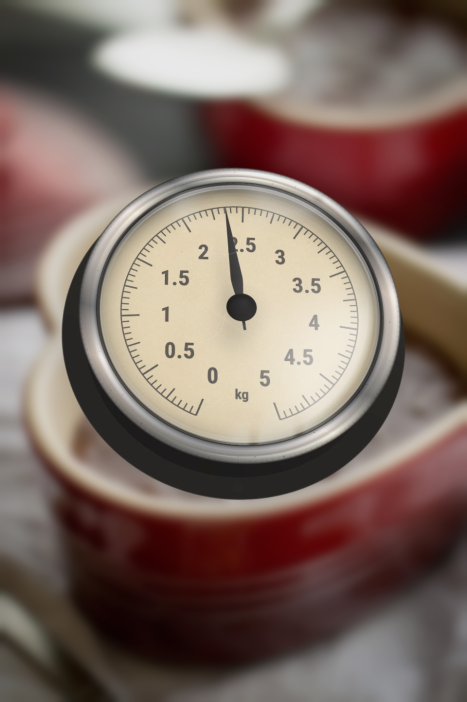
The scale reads 2.35 kg
